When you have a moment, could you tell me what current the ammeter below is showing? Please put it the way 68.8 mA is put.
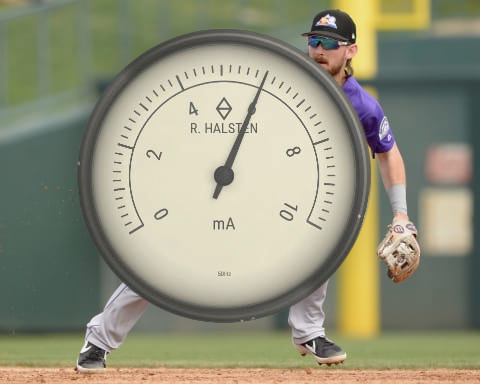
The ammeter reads 6 mA
